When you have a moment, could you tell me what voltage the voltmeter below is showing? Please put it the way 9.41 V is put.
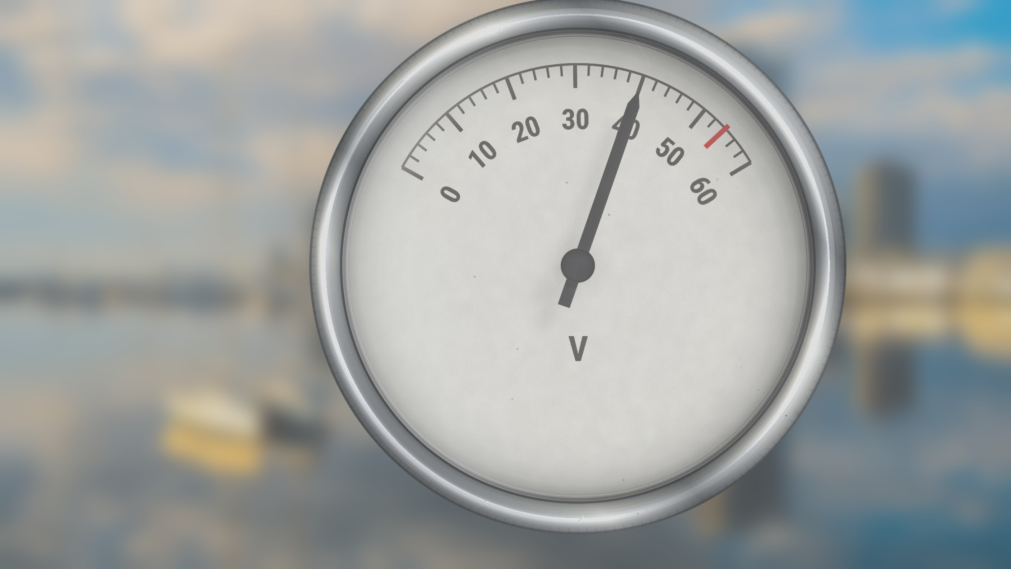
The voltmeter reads 40 V
